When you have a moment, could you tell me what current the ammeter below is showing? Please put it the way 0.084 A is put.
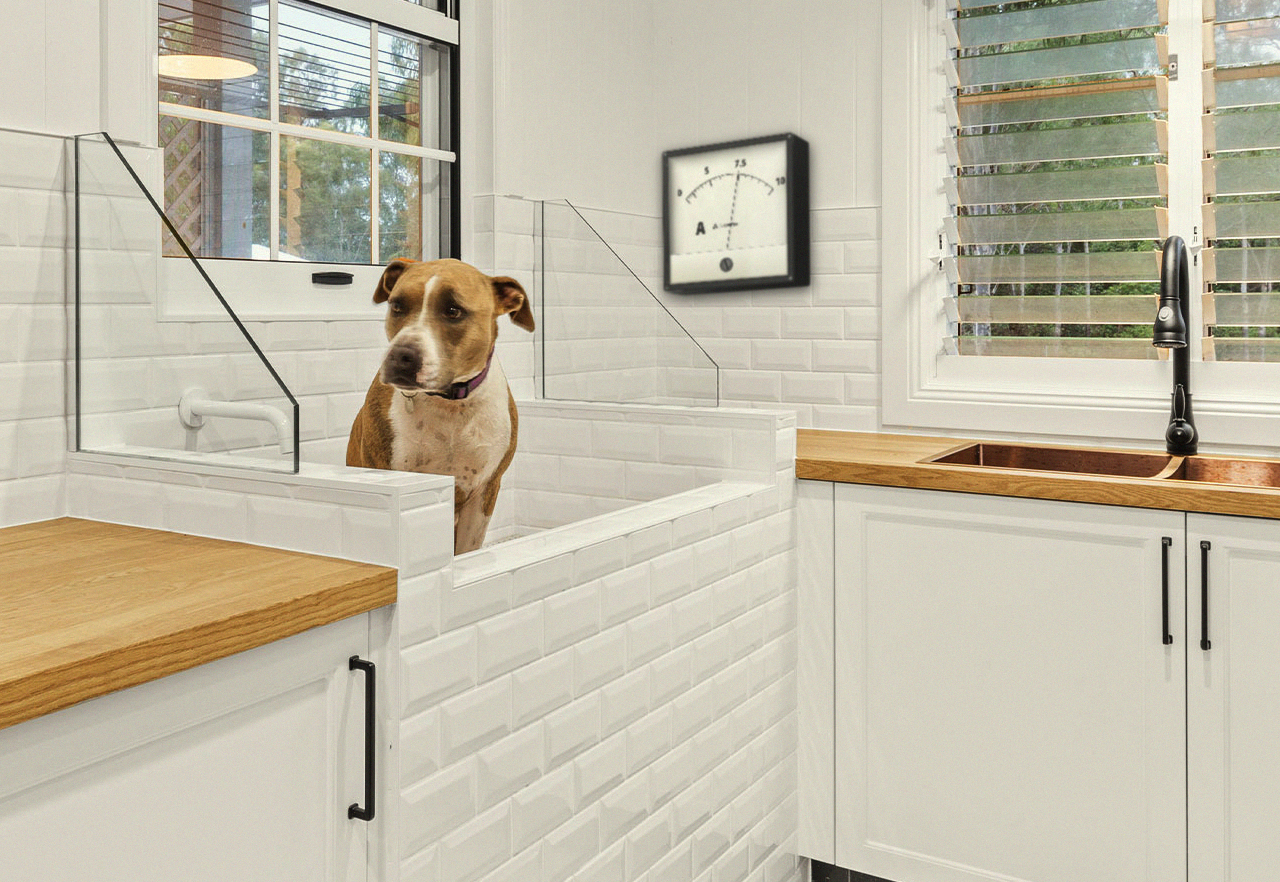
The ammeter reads 7.5 A
